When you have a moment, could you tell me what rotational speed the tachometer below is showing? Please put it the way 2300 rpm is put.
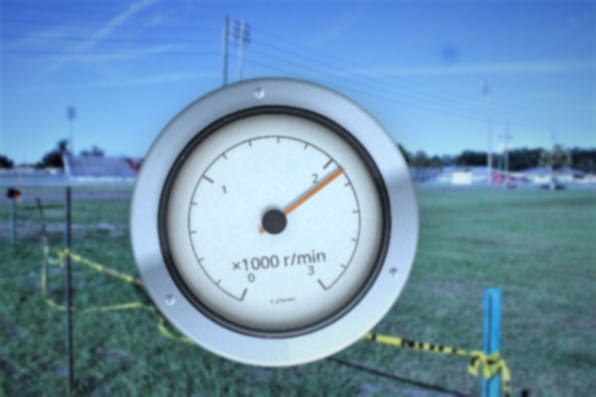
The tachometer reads 2100 rpm
